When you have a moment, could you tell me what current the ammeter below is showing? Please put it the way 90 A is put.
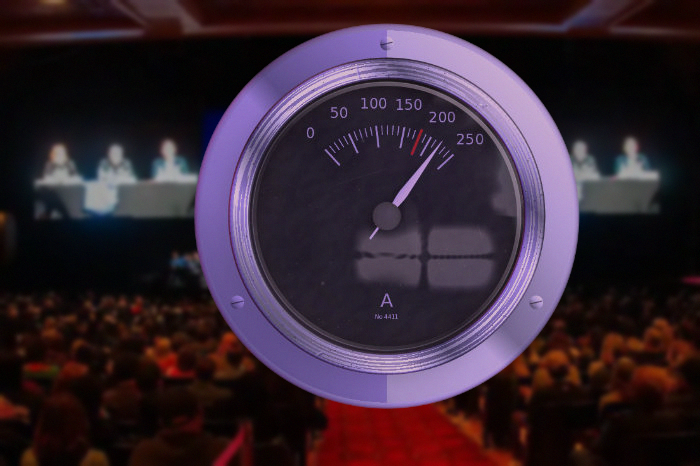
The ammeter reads 220 A
